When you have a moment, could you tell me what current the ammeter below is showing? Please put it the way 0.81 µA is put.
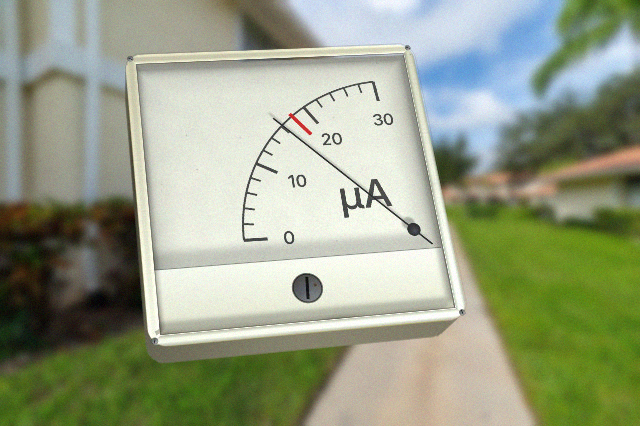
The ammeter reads 16 µA
